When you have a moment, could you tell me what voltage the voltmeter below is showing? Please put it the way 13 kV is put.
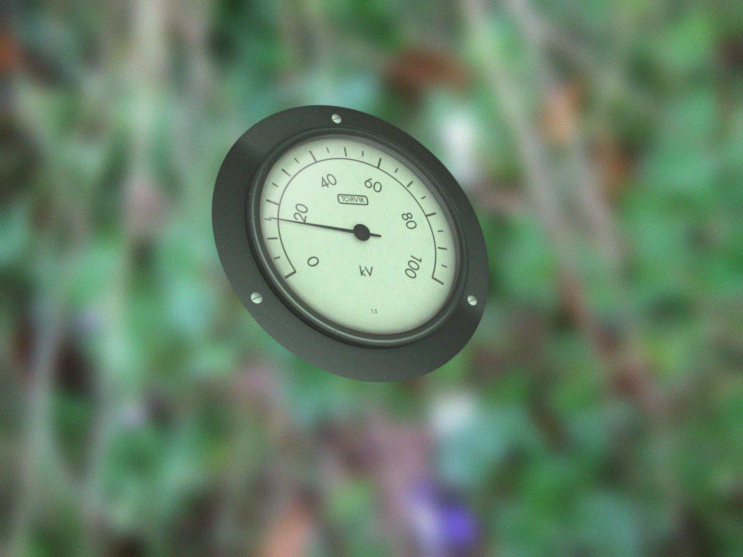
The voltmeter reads 15 kV
